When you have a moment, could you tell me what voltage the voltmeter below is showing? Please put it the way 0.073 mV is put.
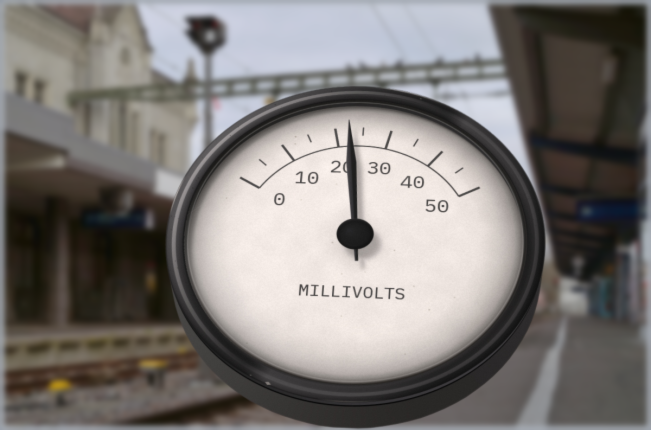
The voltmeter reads 22.5 mV
